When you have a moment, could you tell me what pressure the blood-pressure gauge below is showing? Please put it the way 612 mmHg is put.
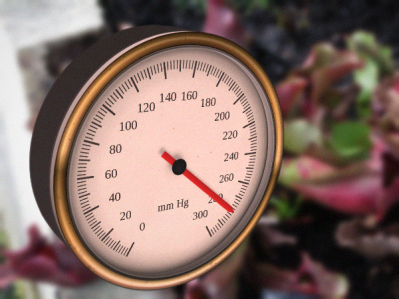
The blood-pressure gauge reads 280 mmHg
